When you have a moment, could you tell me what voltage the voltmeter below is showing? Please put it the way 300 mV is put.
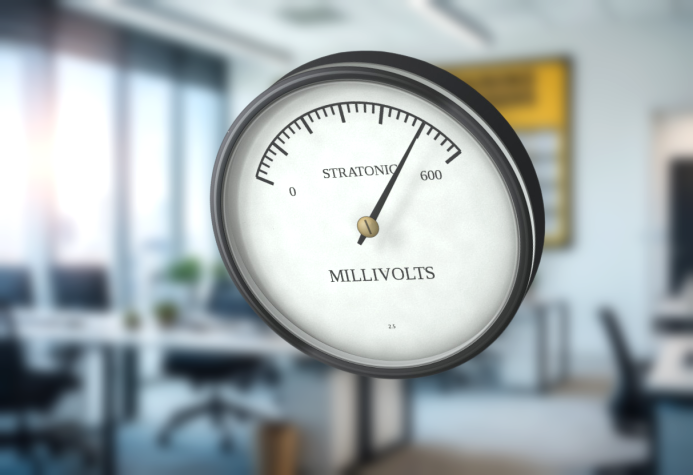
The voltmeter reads 500 mV
